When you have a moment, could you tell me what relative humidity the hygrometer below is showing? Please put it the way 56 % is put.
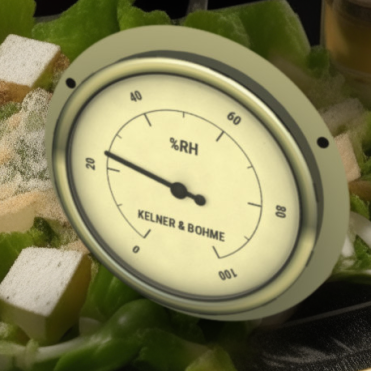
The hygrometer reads 25 %
